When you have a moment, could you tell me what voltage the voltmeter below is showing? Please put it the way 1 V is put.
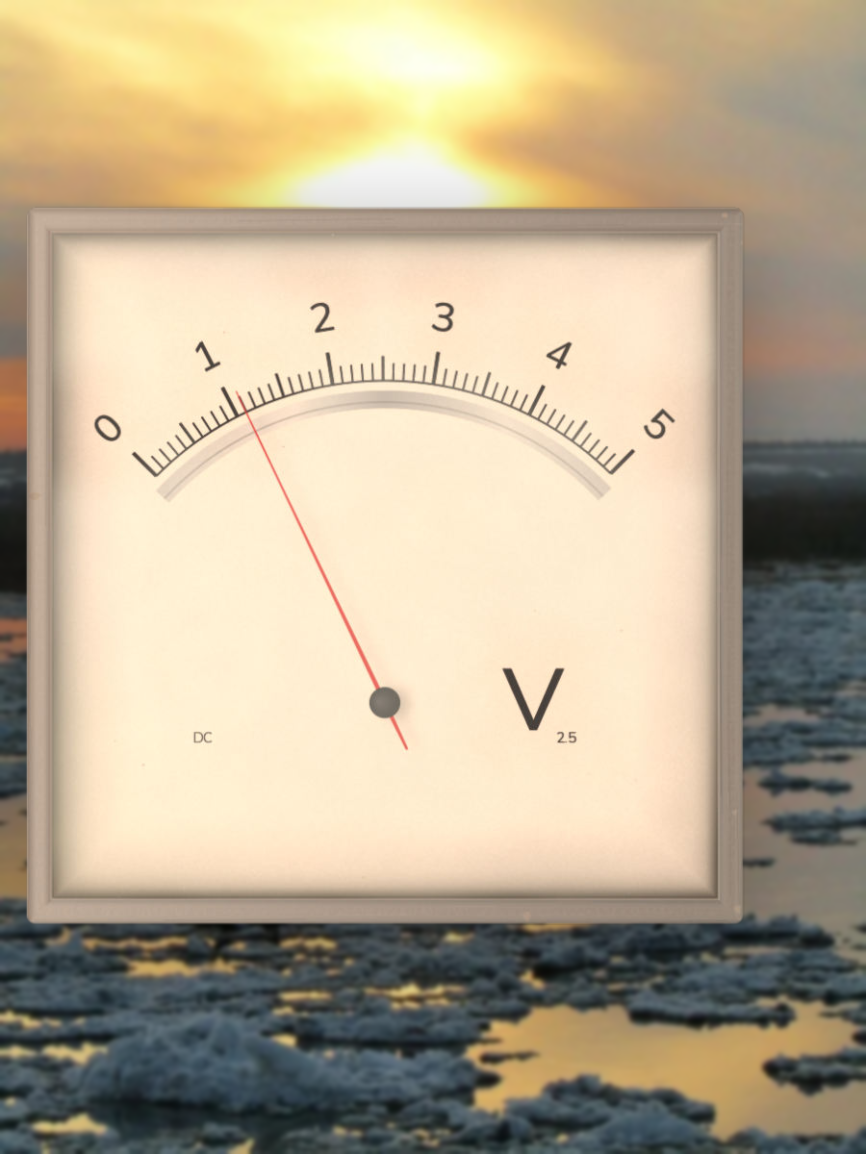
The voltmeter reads 1.1 V
